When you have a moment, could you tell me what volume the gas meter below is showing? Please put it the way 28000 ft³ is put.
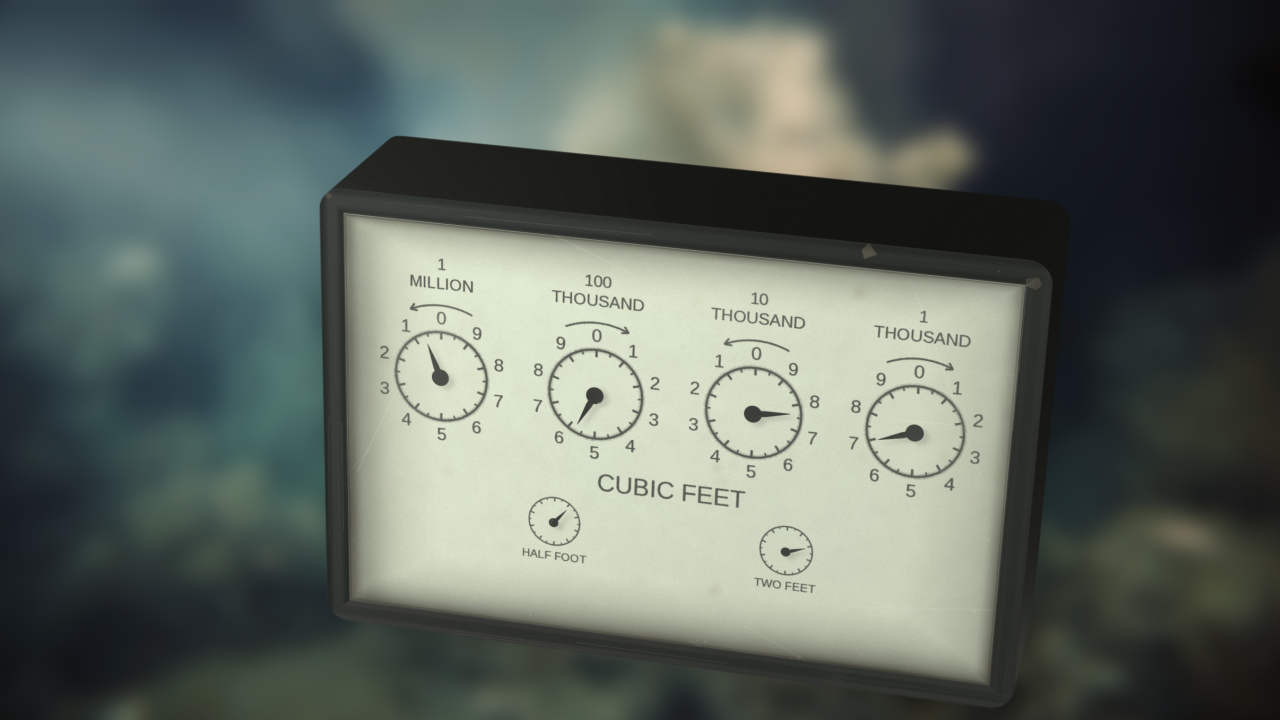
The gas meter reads 57700 ft³
